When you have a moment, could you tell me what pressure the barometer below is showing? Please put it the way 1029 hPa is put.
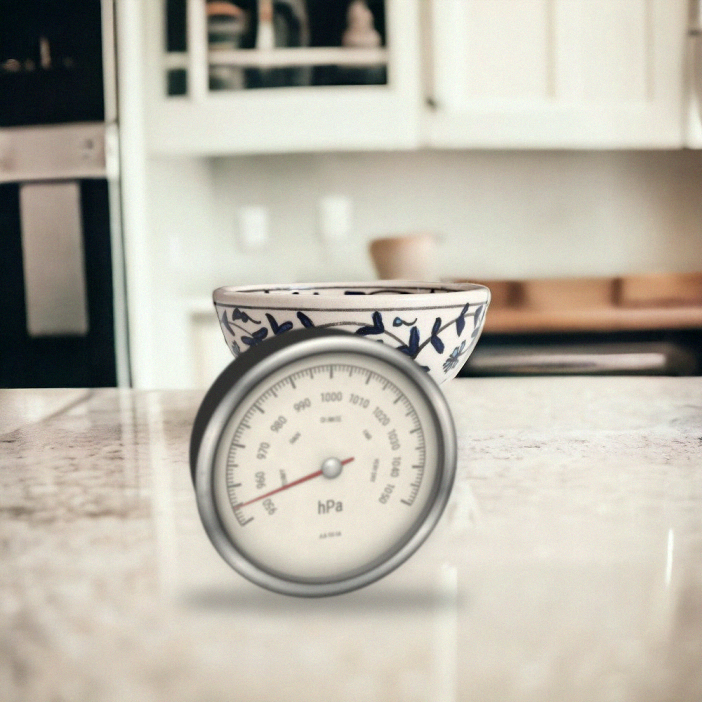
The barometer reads 955 hPa
